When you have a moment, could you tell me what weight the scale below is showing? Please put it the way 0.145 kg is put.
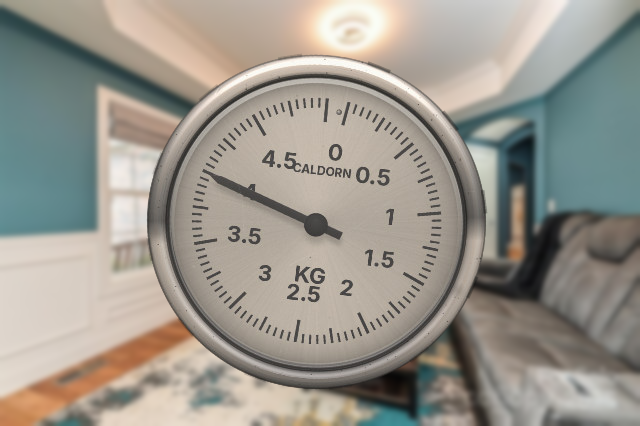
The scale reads 4 kg
